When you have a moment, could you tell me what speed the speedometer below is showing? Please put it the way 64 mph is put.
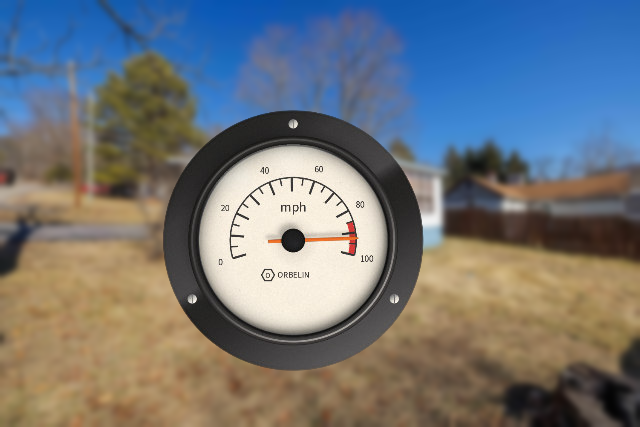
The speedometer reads 92.5 mph
